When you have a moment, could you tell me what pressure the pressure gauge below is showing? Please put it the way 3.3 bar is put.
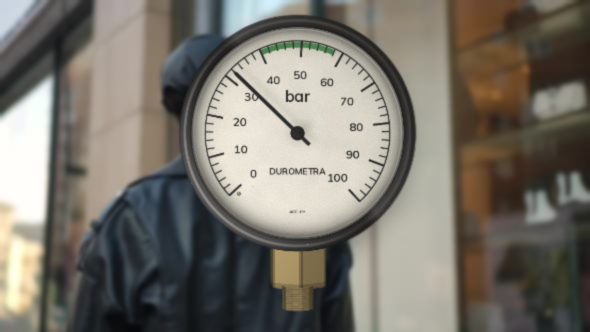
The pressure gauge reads 32 bar
